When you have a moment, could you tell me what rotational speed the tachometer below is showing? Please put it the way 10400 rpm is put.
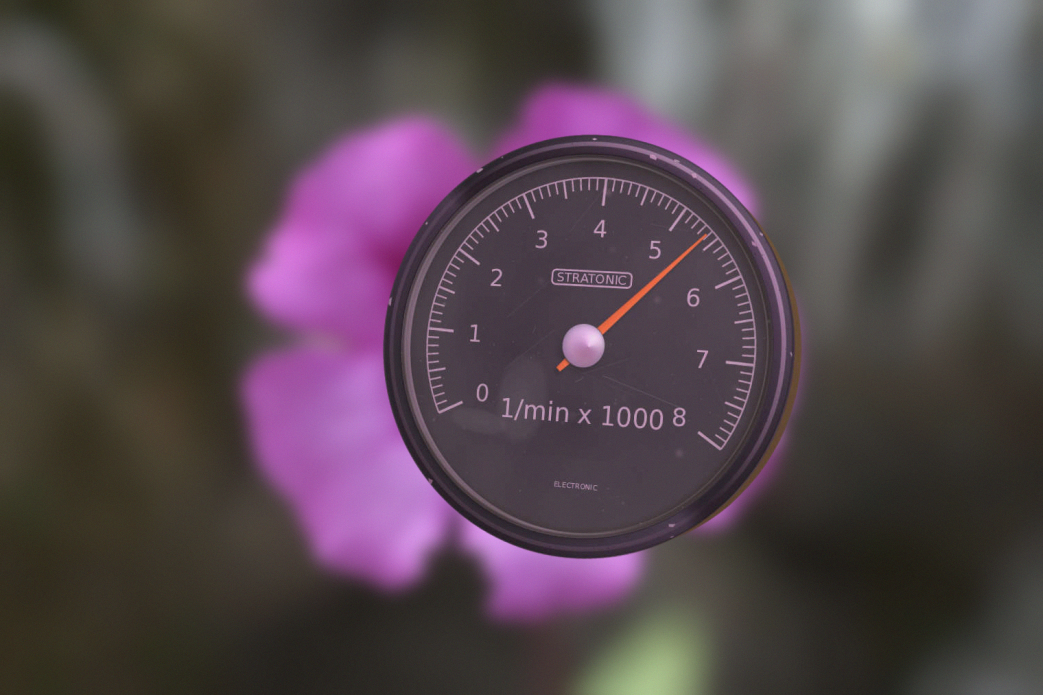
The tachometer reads 5400 rpm
